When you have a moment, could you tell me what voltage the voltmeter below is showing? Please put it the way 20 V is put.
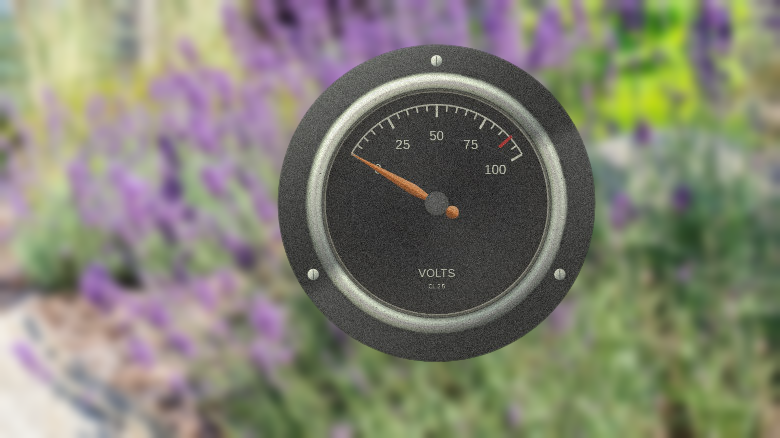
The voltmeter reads 0 V
